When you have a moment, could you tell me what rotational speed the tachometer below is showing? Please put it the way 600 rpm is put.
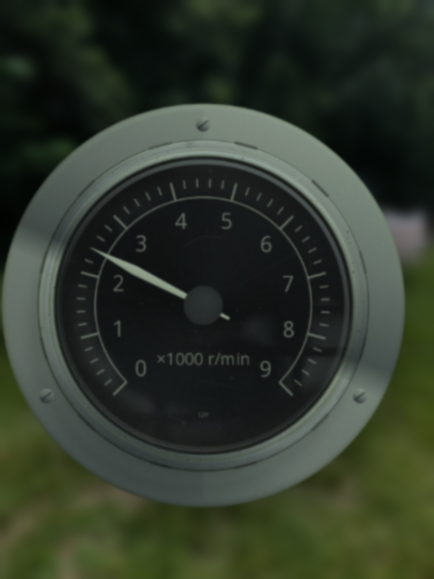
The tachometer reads 2400 rpm
